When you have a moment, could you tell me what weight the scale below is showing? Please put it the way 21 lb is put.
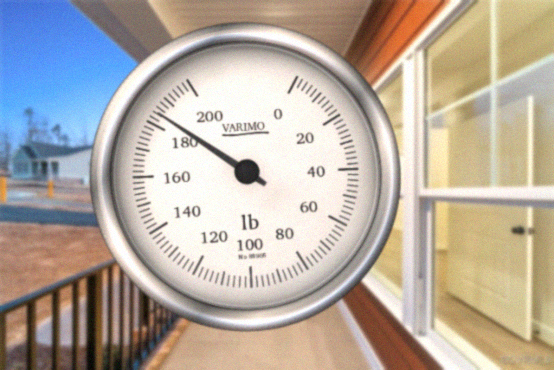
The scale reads 184 lb
